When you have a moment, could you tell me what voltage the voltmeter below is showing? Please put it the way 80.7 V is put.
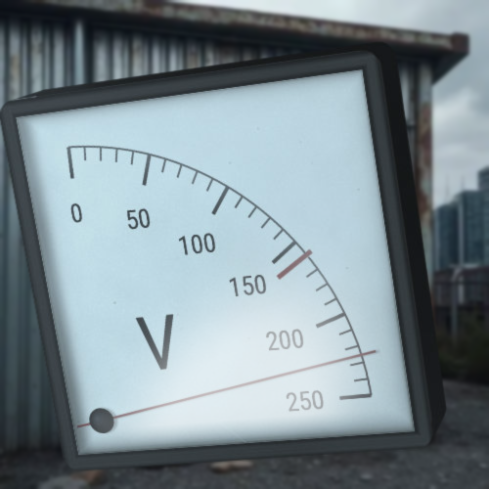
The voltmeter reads 225 V
